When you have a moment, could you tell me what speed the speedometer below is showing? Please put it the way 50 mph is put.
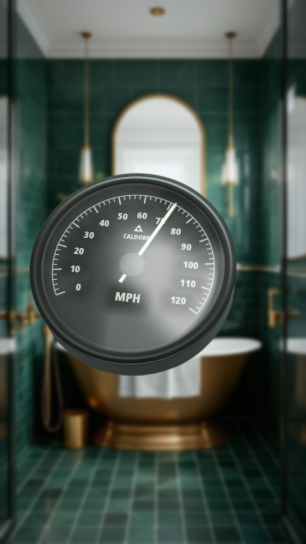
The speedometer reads 72 mph
